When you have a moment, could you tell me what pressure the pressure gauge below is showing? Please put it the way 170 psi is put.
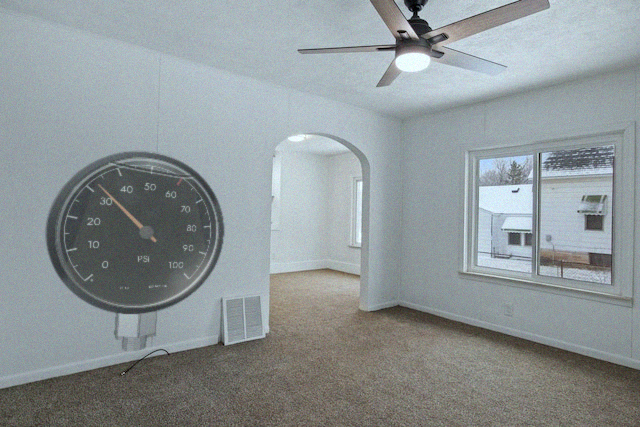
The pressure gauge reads 32.5 psi
